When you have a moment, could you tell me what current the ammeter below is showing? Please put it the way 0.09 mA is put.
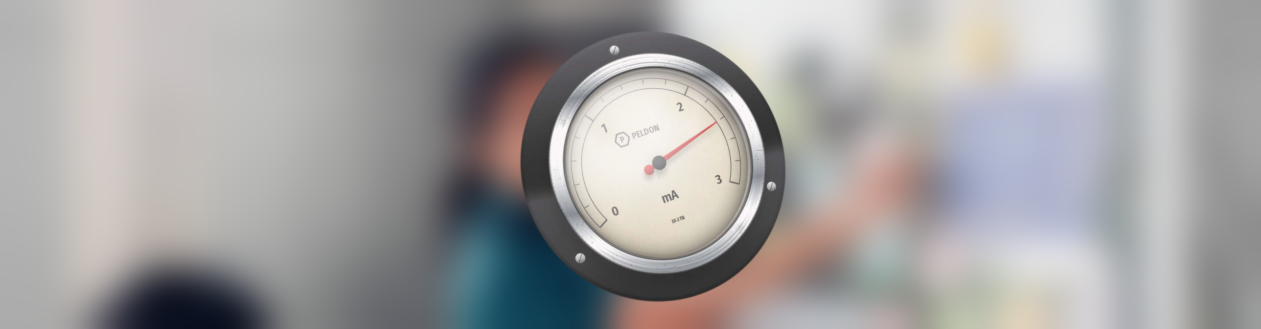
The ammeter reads 2.4 mA
